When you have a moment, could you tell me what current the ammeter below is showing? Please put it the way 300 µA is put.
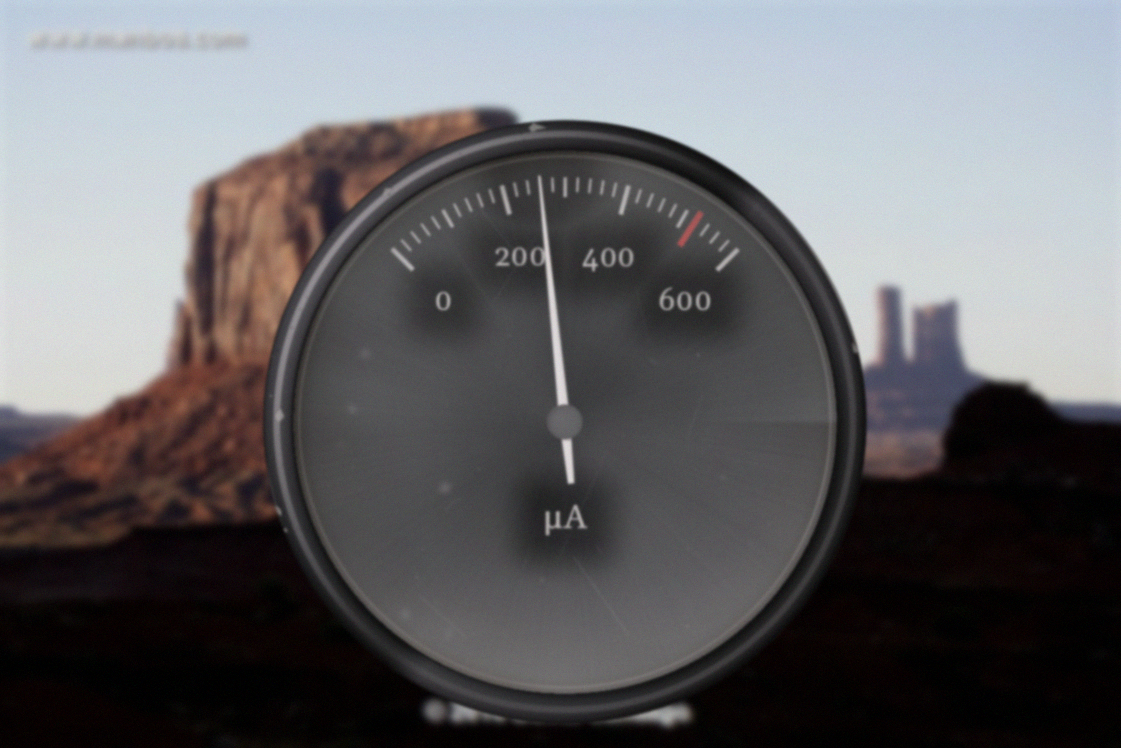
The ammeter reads 260 µA
